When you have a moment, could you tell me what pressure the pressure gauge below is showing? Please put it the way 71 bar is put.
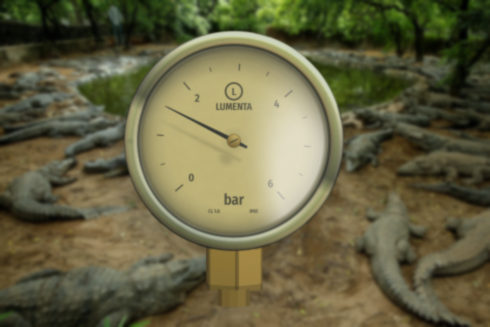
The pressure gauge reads 1.5 bar
